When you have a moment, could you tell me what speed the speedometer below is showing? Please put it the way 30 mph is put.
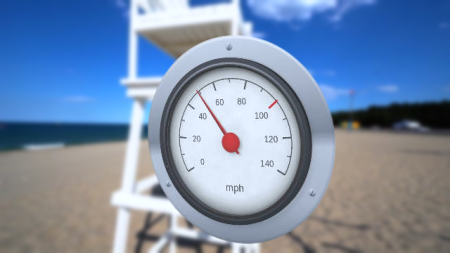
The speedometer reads 50 mph
